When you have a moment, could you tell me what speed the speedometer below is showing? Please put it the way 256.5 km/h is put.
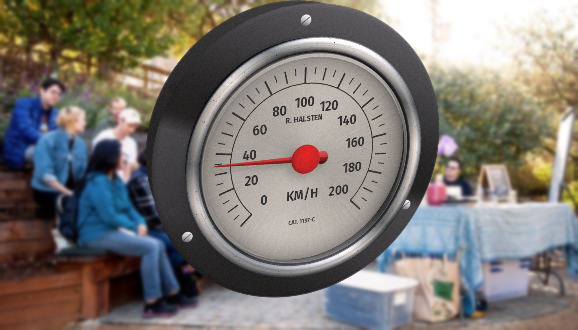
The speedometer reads 35 km/h
